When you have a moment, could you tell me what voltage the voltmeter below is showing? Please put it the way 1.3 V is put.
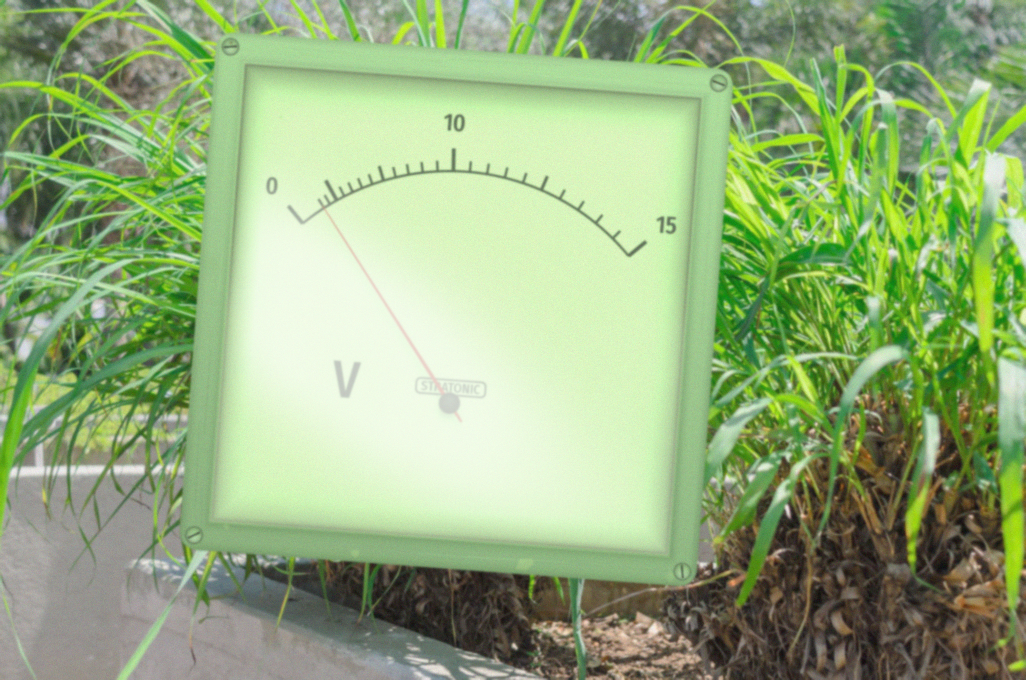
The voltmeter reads 4 V
